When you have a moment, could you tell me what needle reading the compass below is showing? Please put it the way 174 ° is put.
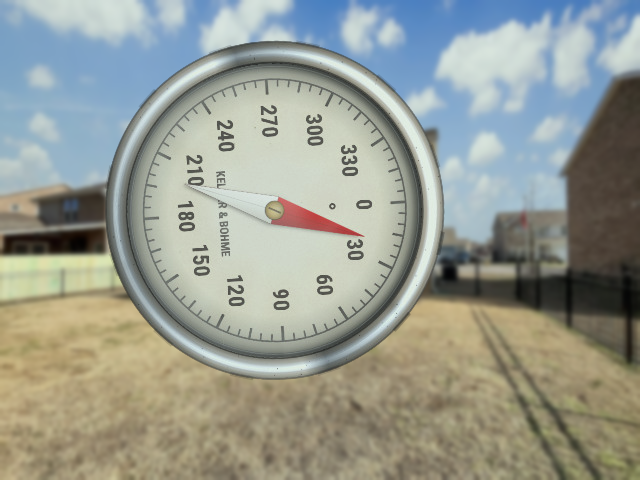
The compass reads 20 °
